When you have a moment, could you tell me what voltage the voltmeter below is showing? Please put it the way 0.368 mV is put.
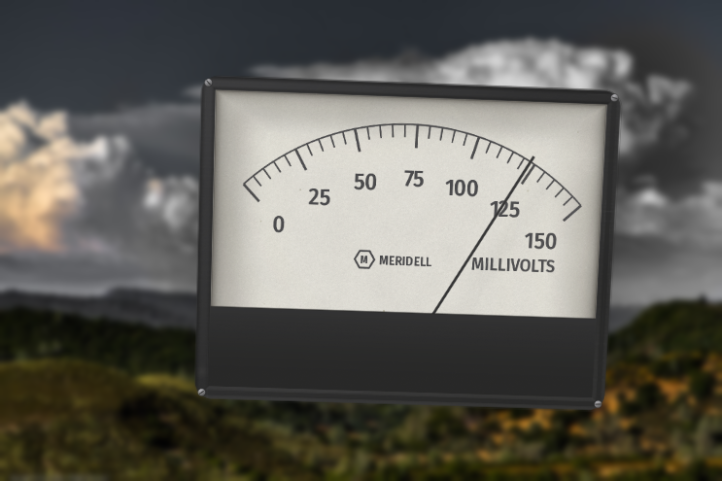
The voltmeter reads 122.5 mV
